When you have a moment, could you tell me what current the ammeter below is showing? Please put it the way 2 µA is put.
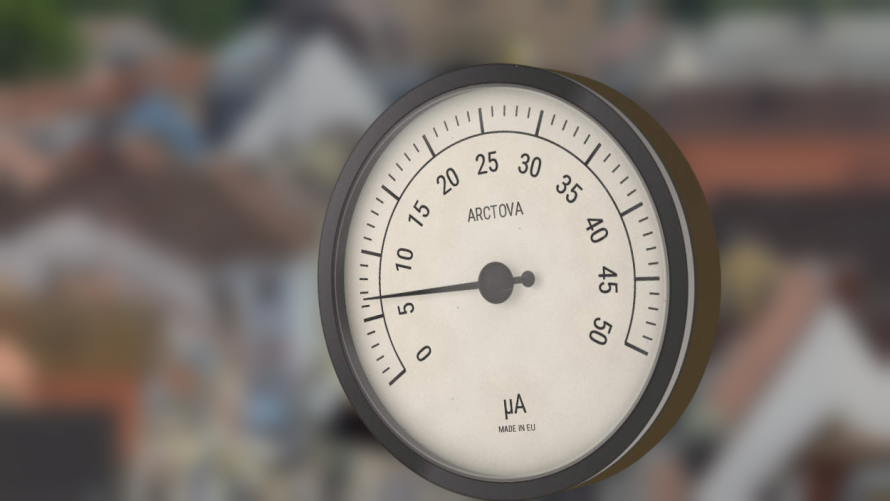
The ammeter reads 6.5 µA
